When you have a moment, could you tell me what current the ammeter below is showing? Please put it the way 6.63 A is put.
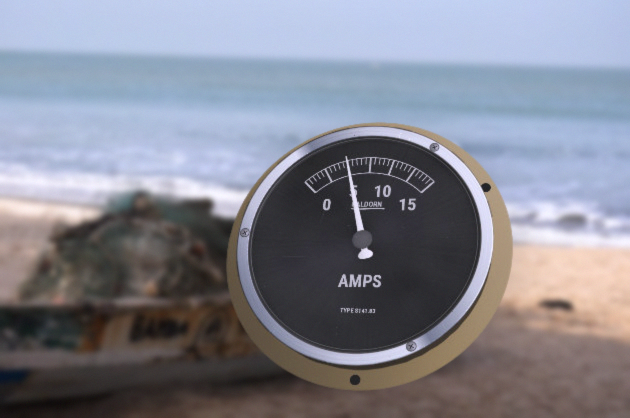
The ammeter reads 5 A
